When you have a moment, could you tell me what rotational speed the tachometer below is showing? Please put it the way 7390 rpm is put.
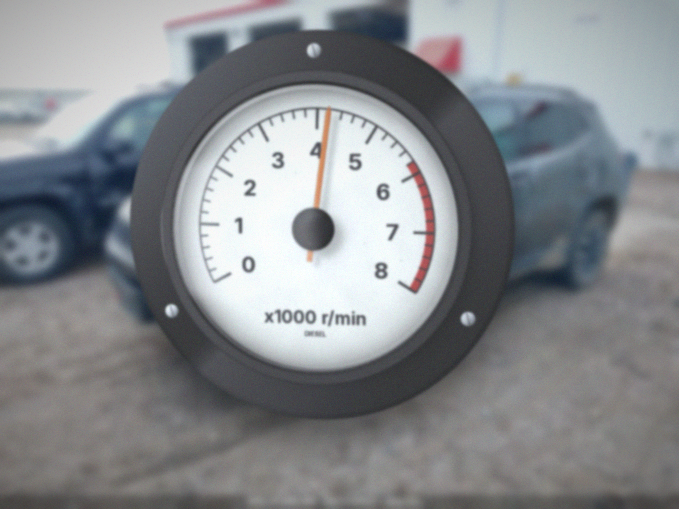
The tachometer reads 4200 rpm
